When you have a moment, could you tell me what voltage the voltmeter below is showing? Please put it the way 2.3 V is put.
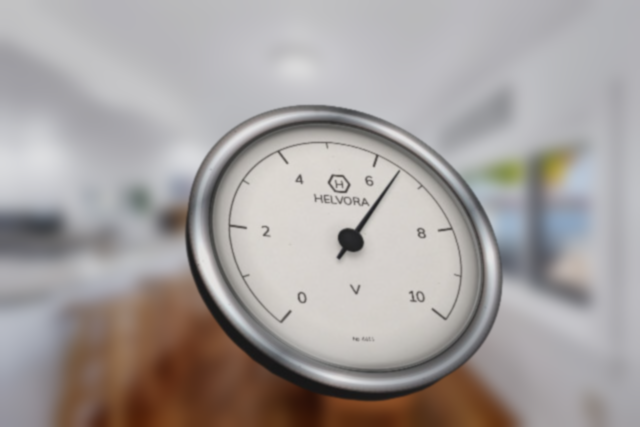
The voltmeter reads 6.5 V
